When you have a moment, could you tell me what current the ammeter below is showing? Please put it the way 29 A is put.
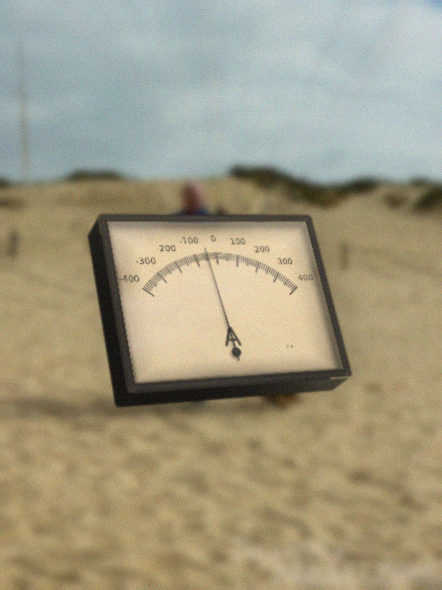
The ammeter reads -50 A
